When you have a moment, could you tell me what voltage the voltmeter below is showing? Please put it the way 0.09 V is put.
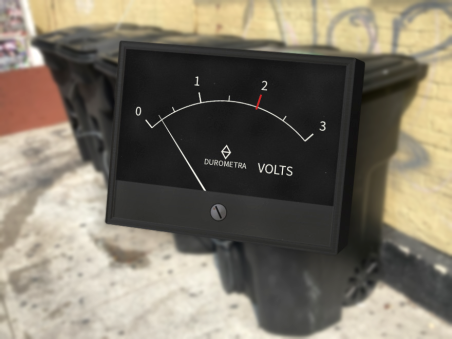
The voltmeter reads 0.25 V
